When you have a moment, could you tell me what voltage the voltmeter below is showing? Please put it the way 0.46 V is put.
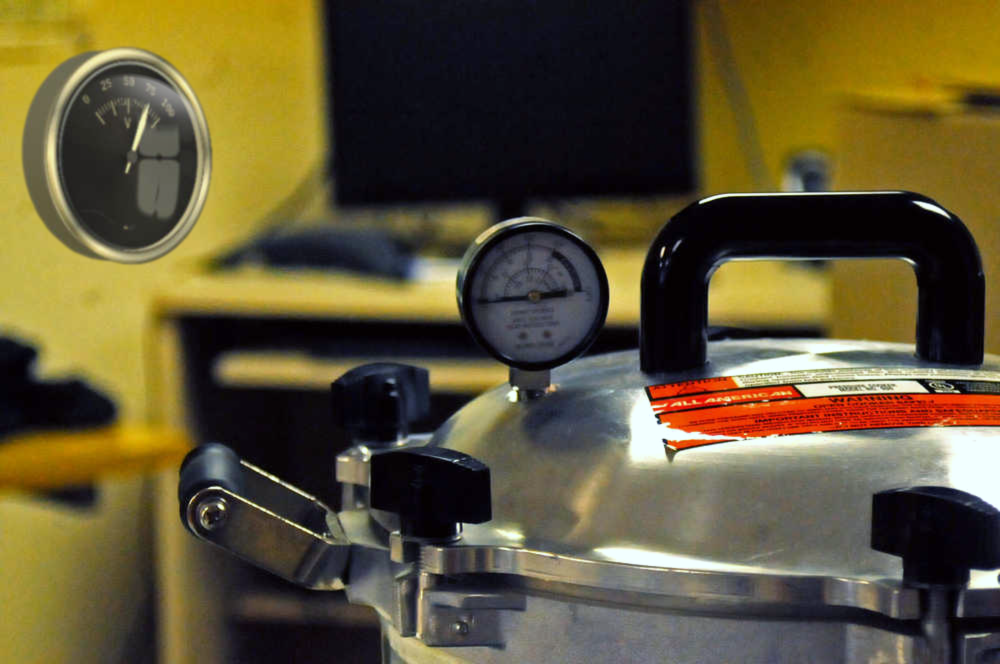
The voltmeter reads 75 V
